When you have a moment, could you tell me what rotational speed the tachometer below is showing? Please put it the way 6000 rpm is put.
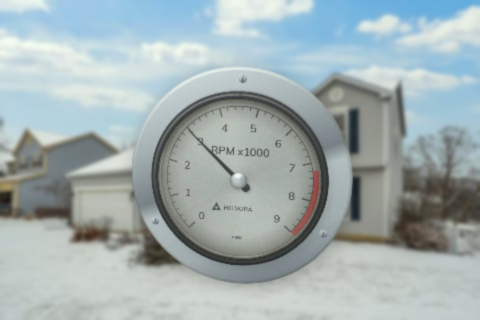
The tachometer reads 3000 rpm
